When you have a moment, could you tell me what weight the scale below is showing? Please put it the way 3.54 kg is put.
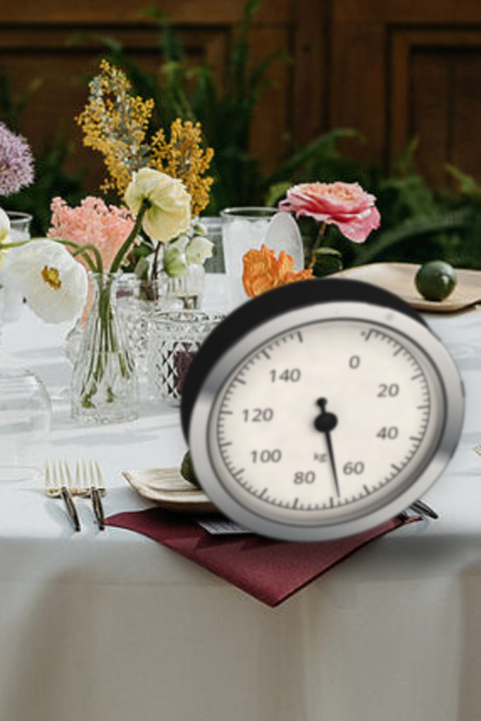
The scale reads 68 kg
